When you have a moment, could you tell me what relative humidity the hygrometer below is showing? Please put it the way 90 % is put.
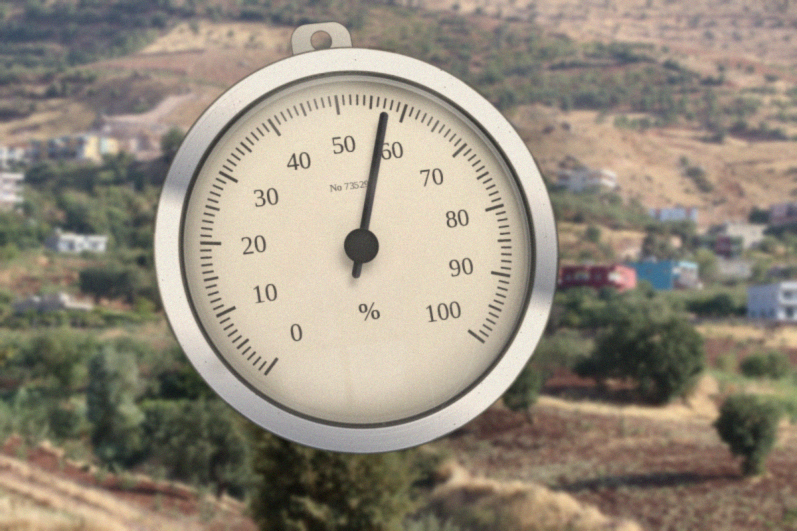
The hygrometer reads 57 %
